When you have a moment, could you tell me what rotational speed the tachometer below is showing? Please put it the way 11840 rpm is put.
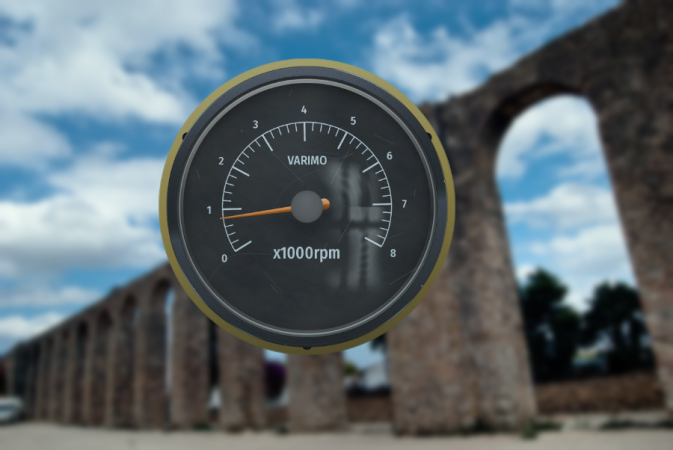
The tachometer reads 800 rpm
